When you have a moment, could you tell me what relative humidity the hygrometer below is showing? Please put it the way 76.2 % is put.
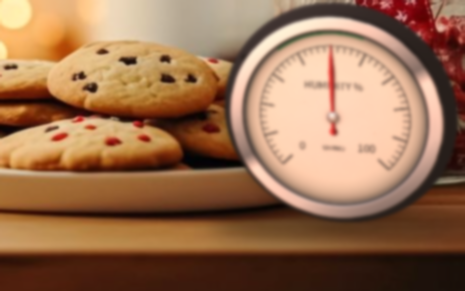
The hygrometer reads 50 %
